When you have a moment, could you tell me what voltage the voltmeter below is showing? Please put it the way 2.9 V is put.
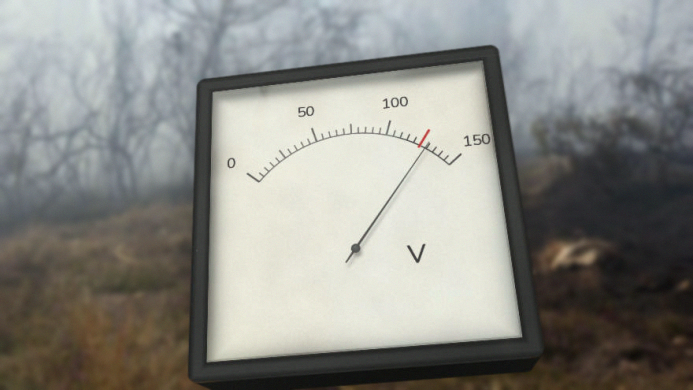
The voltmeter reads 130 V
